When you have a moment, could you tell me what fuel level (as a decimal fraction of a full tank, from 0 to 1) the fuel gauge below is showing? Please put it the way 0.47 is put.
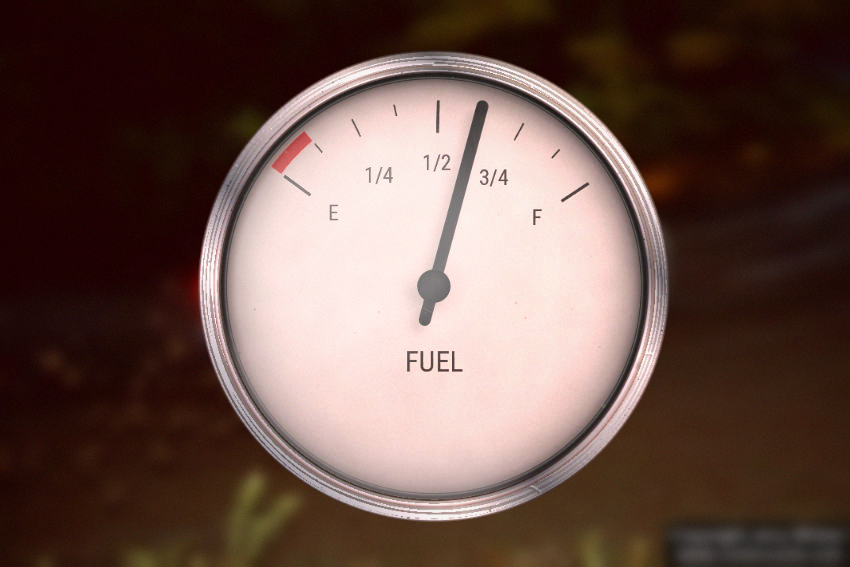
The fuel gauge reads 0.625
